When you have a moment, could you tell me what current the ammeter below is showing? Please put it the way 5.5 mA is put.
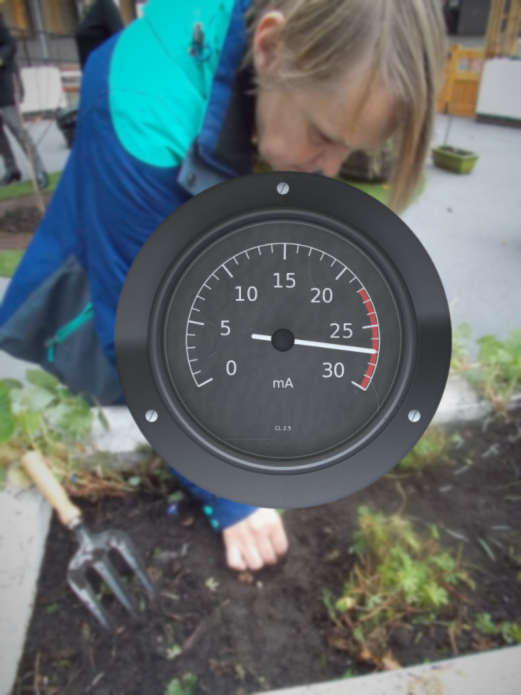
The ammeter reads 27 mA
